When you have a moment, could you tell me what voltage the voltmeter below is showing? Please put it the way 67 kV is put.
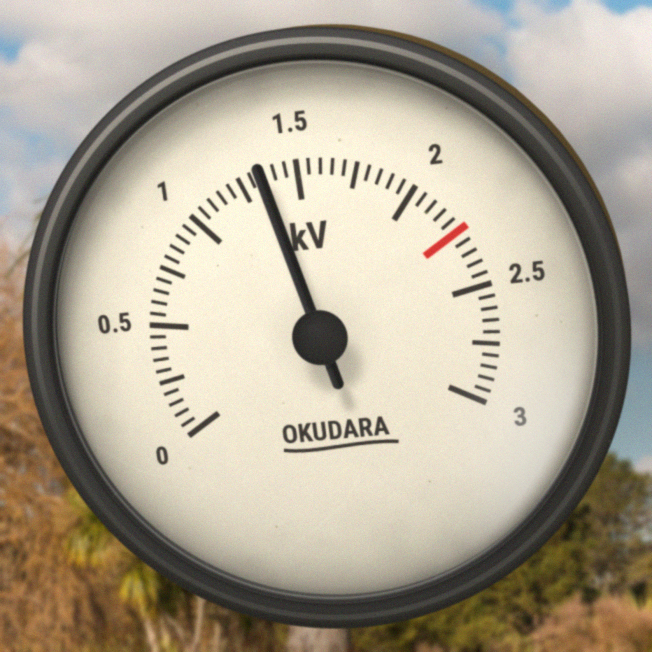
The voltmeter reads 1.35 kV
